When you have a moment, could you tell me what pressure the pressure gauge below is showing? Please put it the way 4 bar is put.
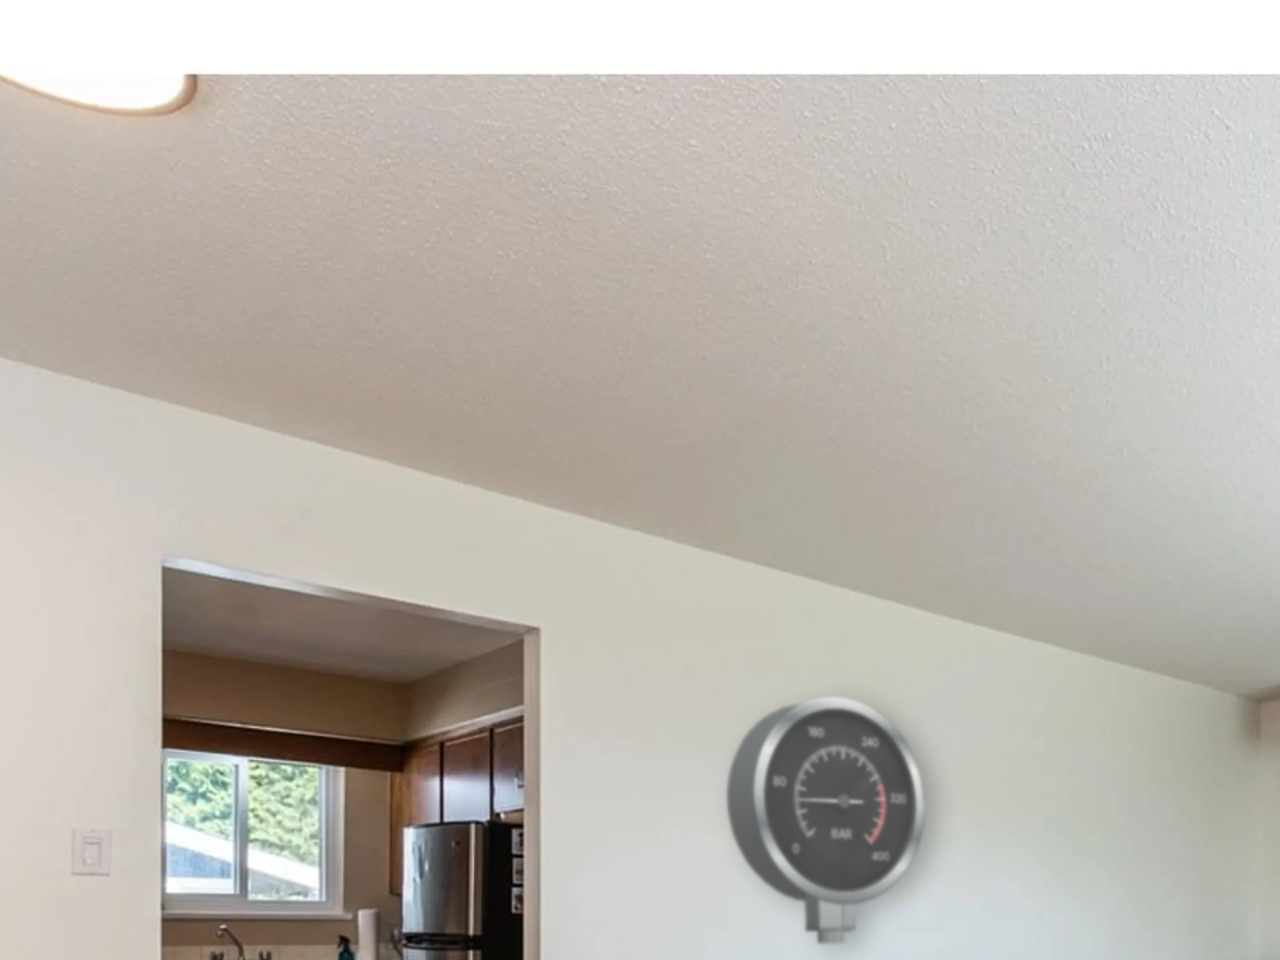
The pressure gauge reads 60 bar
